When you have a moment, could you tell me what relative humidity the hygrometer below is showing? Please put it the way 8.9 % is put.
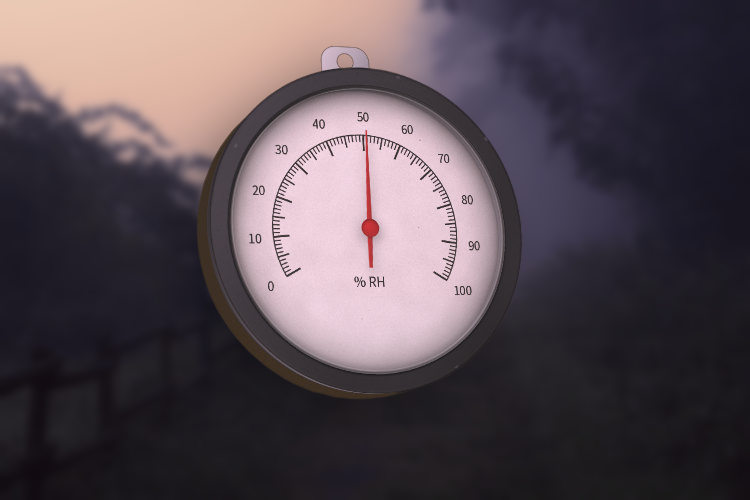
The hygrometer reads 50 %
